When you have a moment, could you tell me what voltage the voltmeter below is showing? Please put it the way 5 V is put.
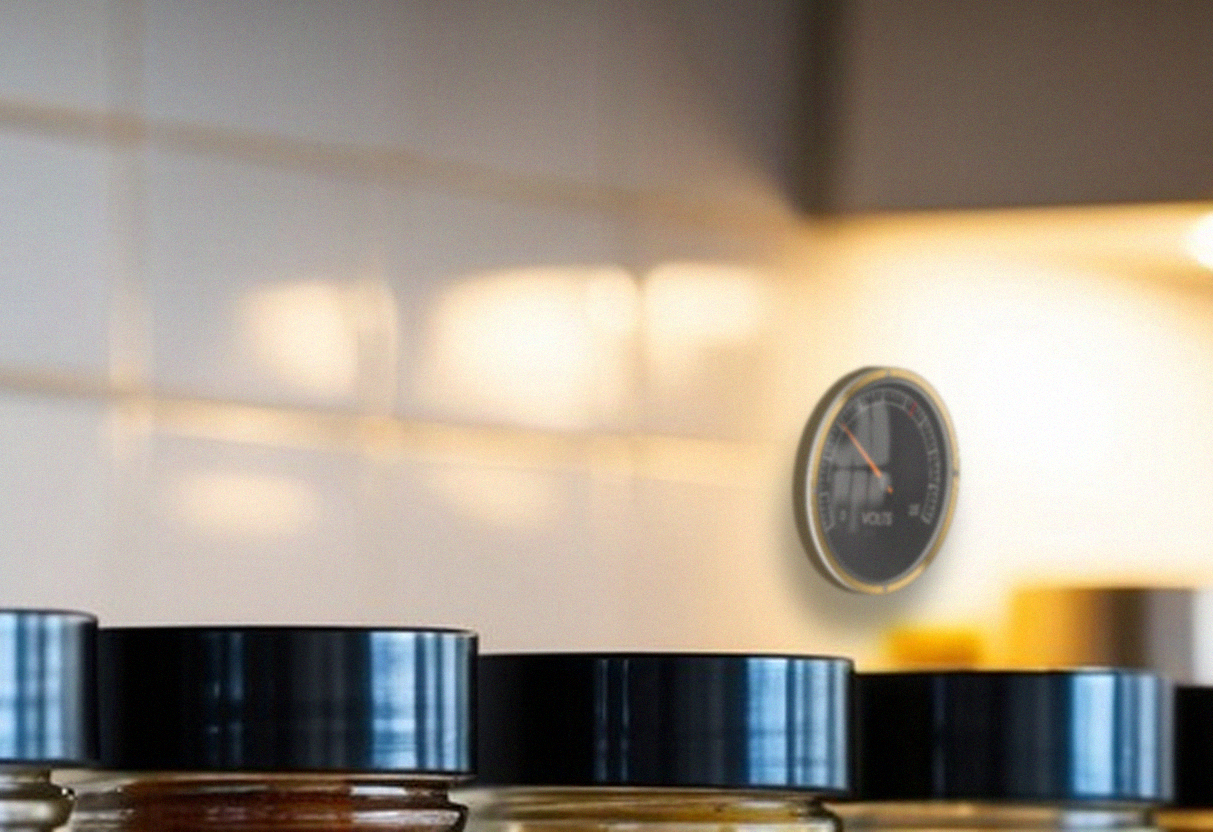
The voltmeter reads 7.5 V
